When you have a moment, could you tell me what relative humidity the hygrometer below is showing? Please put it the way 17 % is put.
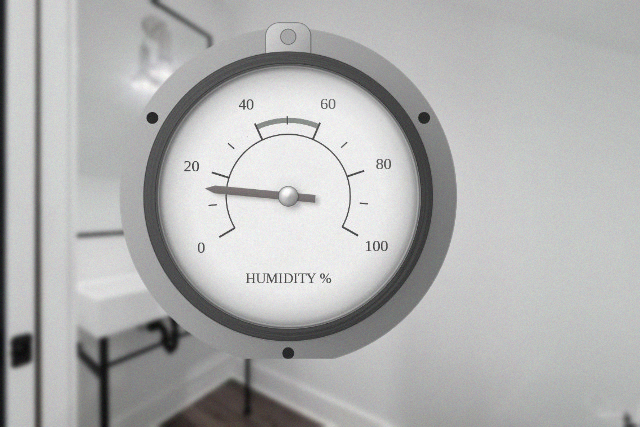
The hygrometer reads 15 %
